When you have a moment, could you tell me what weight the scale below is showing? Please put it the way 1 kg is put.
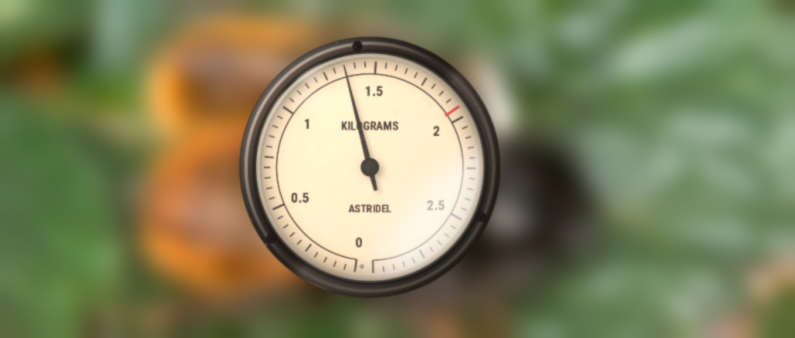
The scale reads 1.35 kg
